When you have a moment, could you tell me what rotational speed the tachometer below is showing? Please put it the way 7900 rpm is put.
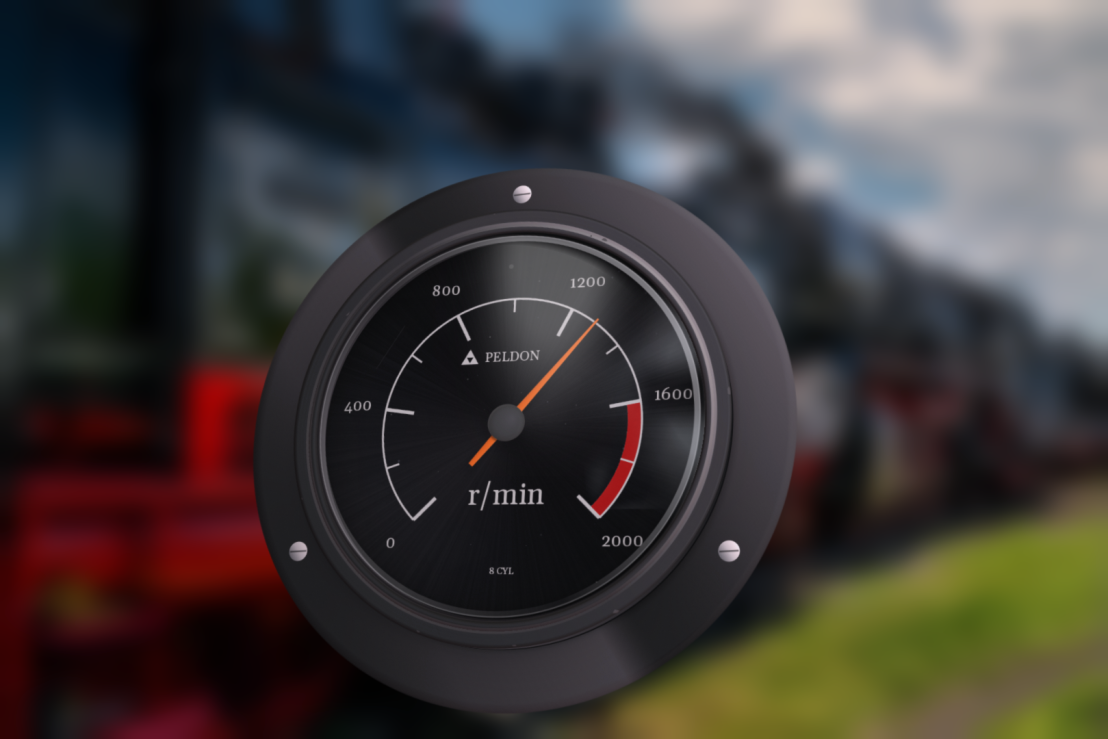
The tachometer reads 1300 rpm
